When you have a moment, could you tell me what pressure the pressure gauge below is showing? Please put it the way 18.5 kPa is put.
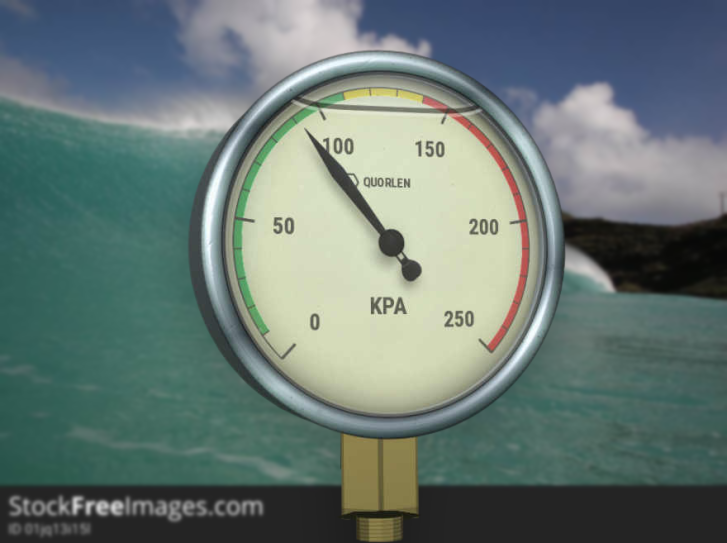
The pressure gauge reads 90 kPa
